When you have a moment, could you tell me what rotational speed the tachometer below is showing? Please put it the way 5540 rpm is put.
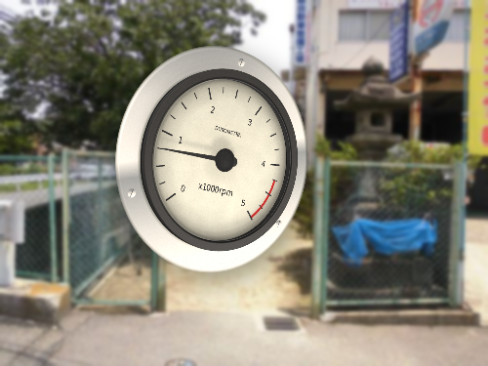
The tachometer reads 750 rpm
